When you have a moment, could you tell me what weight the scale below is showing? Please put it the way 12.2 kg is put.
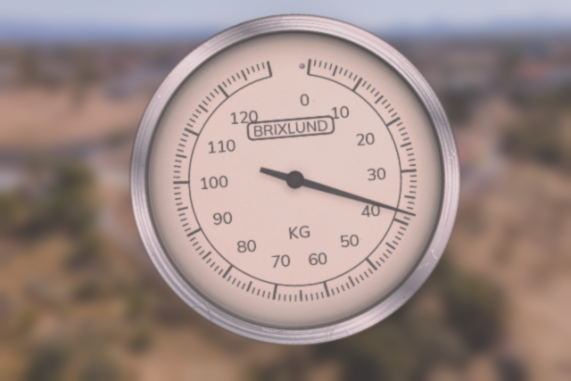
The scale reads 38 kg
